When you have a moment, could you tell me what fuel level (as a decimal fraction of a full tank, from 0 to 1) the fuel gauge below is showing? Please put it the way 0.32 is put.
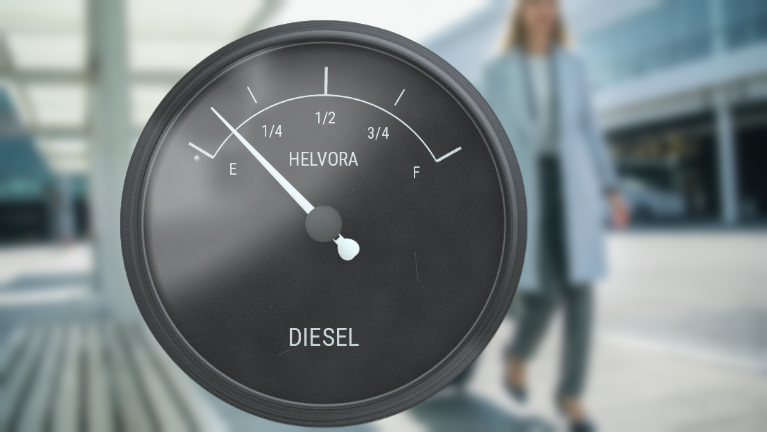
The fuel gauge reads 0.125
